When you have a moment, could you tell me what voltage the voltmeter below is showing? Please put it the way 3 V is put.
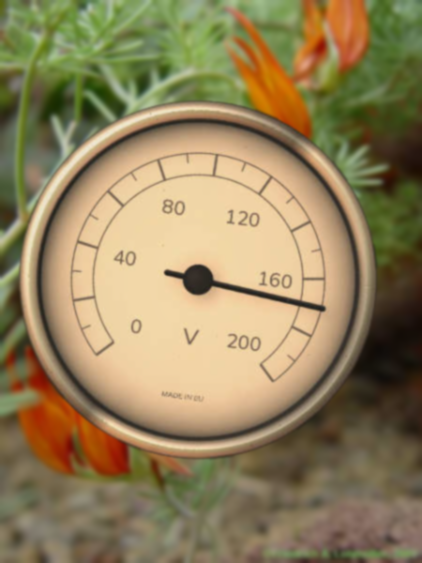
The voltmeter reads 170 V
